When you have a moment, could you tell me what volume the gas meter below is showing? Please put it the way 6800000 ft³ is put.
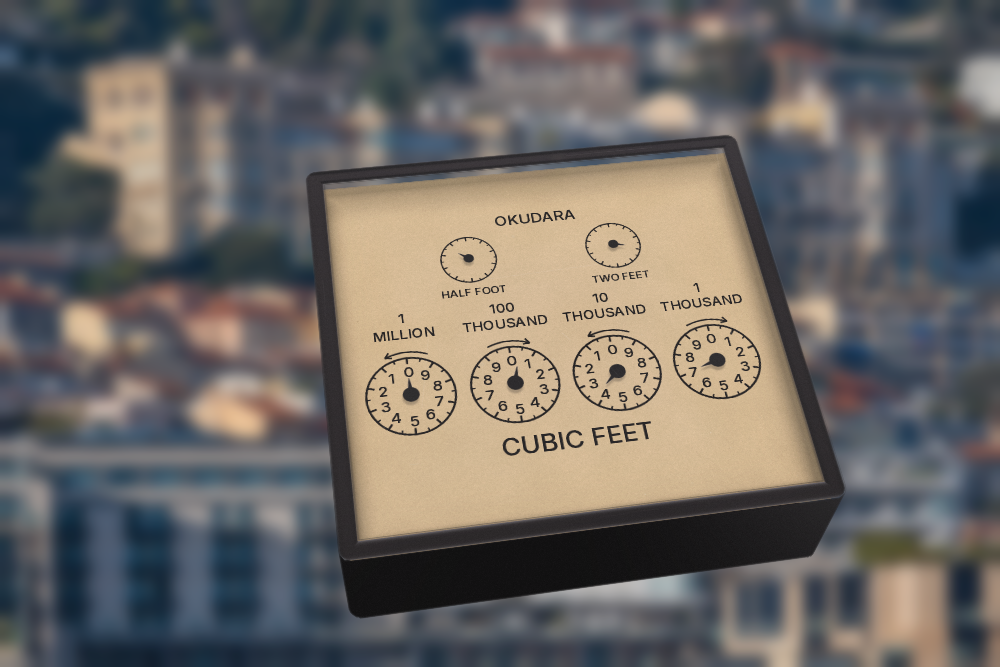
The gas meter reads 3700 ft³
